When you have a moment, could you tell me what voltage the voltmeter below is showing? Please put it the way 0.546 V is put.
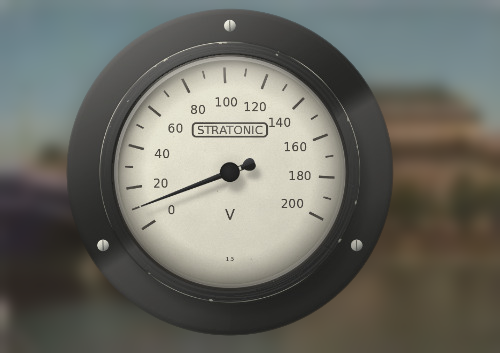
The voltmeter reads 10 V
